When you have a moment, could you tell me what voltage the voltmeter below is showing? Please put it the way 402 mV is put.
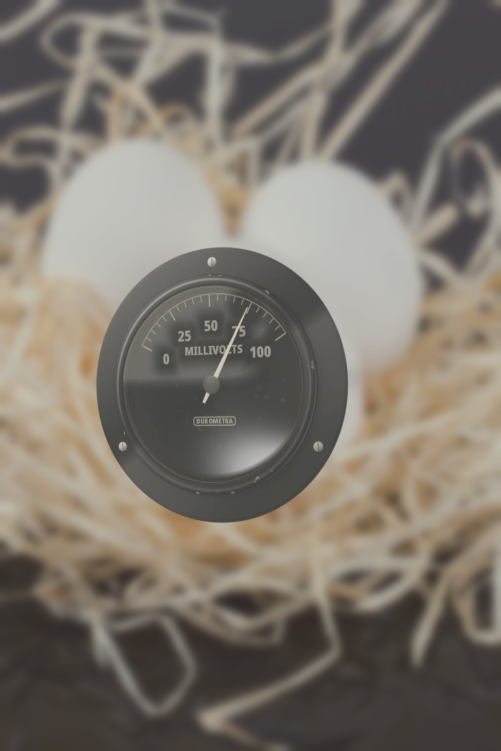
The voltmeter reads 75 mV
